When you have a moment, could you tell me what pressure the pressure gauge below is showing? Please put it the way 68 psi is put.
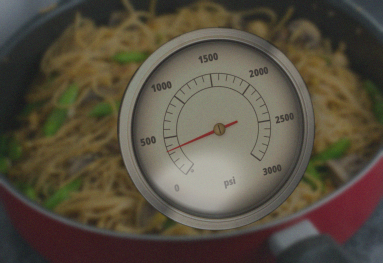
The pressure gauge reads 350 psi
